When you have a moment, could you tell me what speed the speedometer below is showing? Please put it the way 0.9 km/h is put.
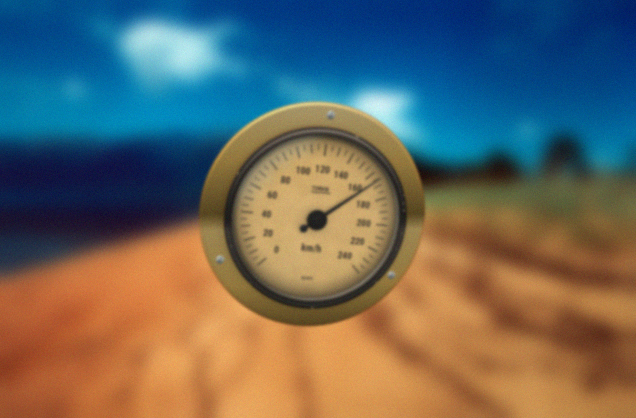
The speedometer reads 165 km/h
